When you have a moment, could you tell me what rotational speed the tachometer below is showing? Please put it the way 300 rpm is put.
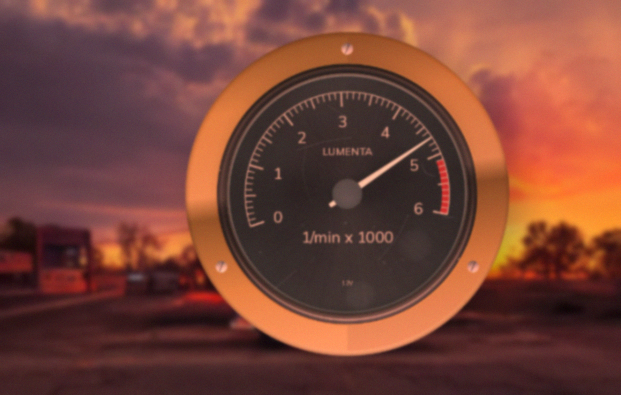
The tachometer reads 4700 rpm
